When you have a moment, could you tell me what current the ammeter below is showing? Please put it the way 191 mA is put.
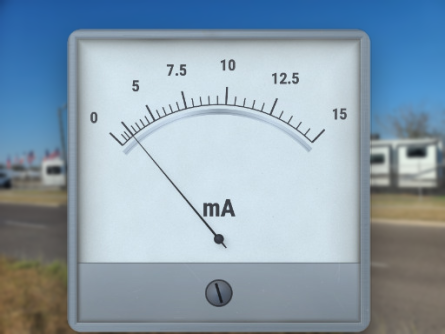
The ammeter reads 2.5 mA
